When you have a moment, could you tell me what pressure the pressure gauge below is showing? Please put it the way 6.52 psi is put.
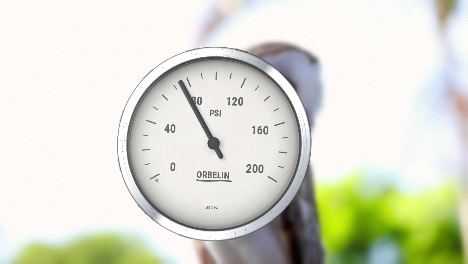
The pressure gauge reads 75 psi
